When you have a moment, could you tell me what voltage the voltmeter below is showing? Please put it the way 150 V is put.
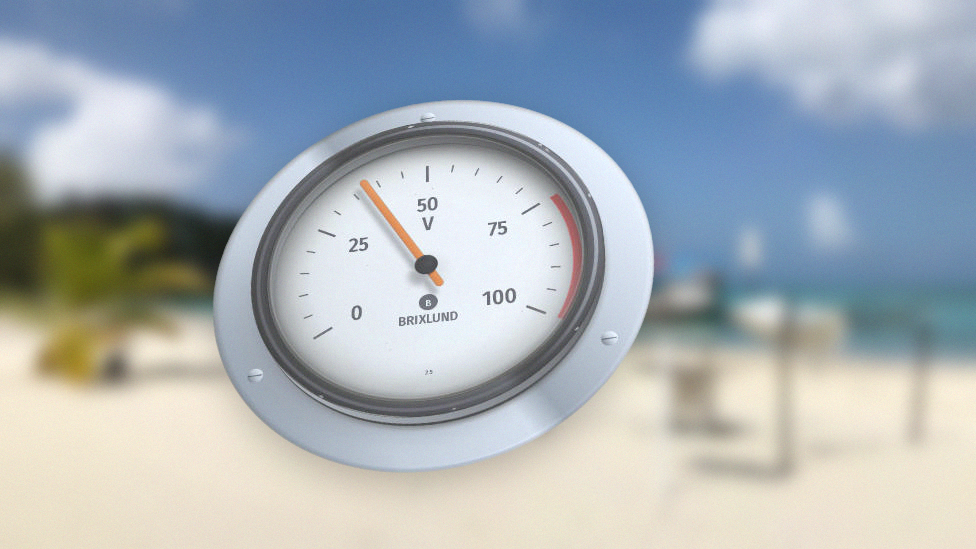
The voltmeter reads 37.5 V
